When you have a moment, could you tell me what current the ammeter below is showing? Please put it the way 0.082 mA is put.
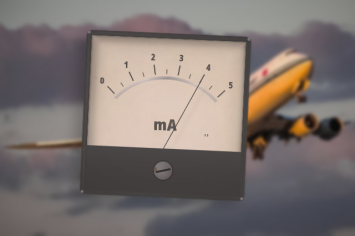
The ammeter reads 4 mA
